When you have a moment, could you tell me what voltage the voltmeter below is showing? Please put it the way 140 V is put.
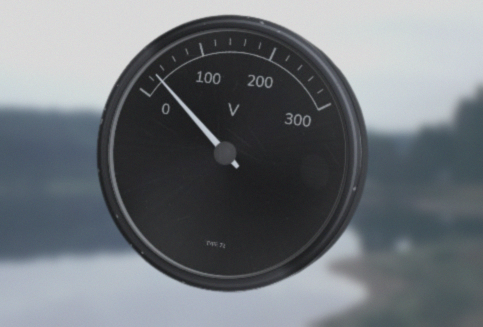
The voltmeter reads 30 V
